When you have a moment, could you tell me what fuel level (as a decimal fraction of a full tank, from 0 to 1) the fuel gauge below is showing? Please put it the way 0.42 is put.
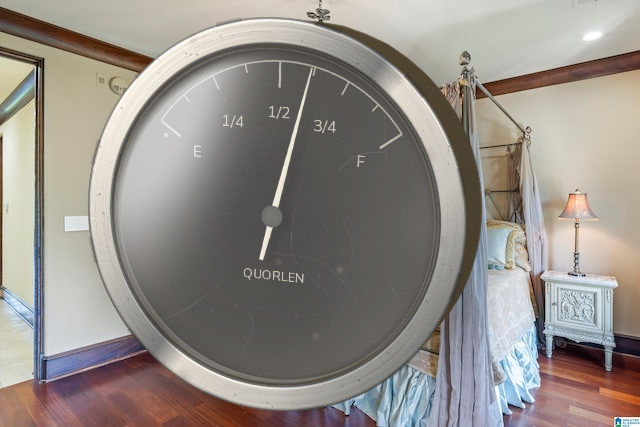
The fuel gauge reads 0.625
